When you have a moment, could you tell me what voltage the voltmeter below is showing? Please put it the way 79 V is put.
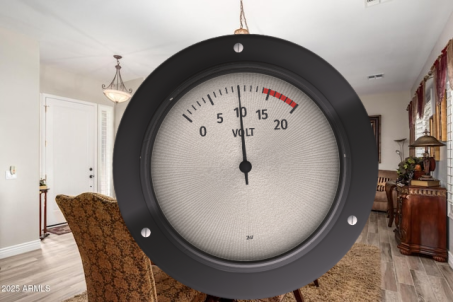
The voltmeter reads 10 V
